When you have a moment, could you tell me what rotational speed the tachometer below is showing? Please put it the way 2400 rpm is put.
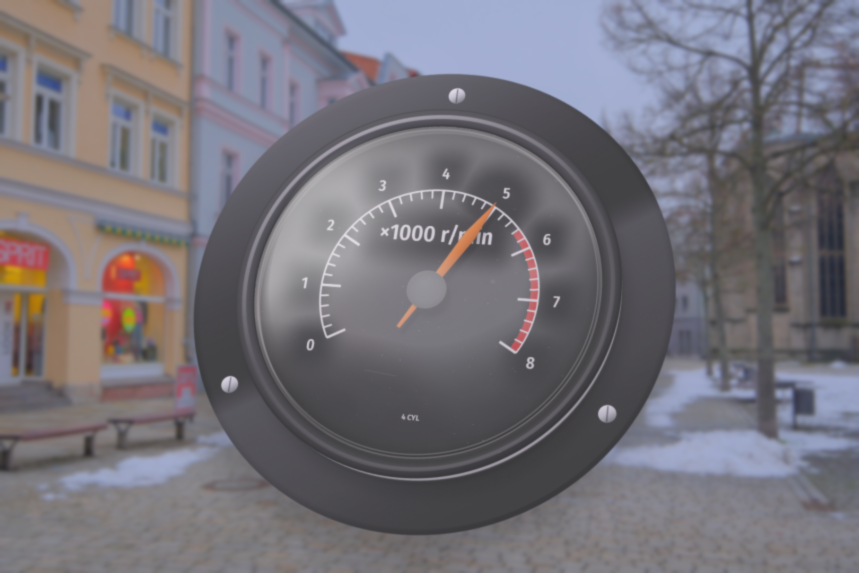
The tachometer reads 5000 rpm
